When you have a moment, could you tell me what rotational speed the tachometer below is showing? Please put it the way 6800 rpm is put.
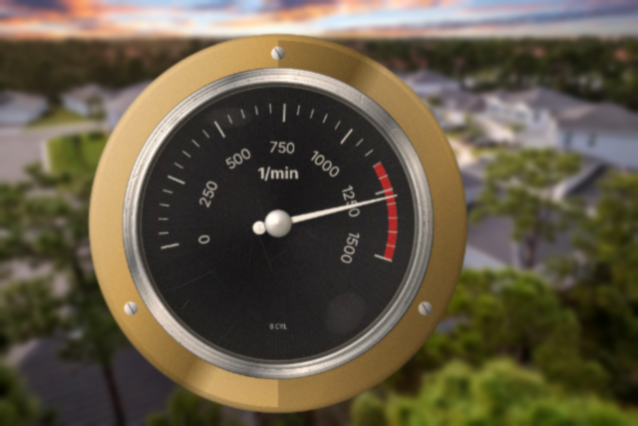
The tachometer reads 1275 rpm
